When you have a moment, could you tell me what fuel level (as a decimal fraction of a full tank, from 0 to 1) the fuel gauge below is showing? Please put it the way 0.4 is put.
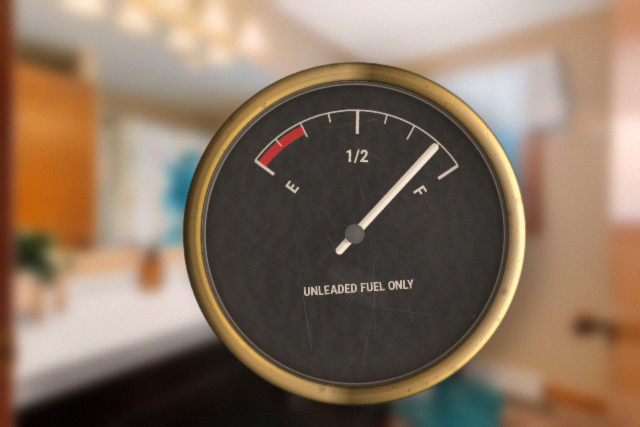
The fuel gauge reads 0.875
